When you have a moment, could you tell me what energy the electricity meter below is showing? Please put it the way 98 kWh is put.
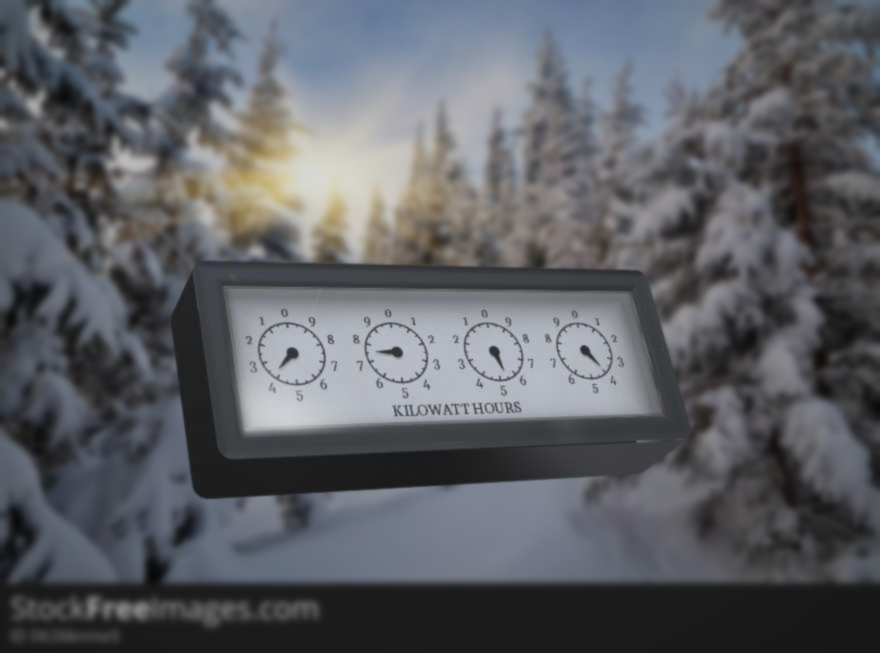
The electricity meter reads 3754 kWh
